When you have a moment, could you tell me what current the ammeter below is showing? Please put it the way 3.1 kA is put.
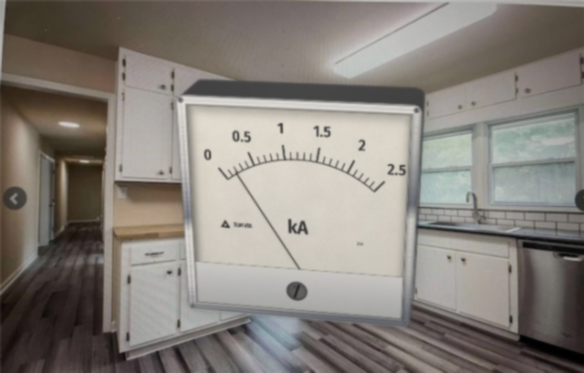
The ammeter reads 0.2 kA
